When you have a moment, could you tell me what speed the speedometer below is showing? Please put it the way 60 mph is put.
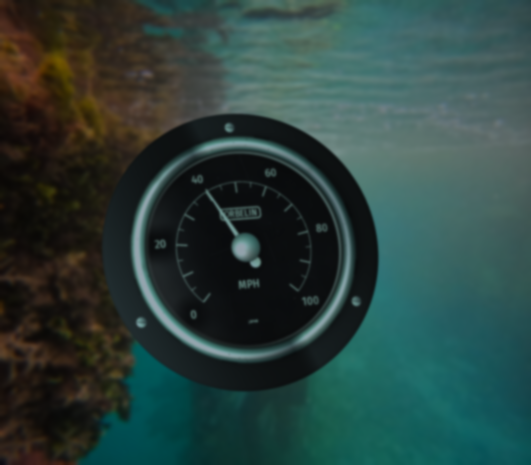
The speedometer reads 40 mph
